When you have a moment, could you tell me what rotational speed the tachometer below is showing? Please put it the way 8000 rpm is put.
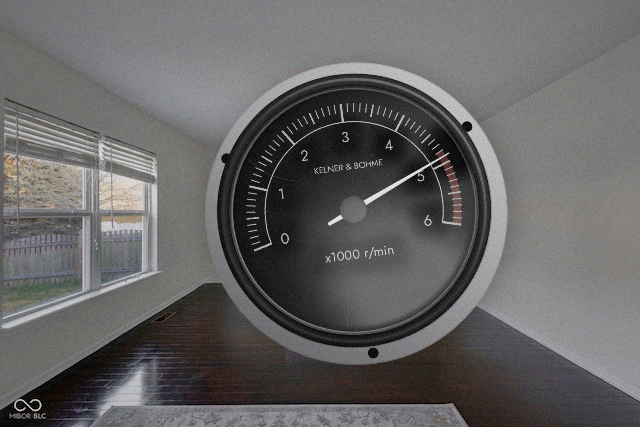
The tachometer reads 4900 rpm
